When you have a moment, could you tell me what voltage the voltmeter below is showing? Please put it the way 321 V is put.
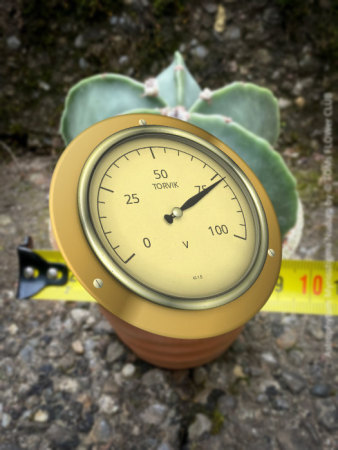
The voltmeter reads 77.5 V
